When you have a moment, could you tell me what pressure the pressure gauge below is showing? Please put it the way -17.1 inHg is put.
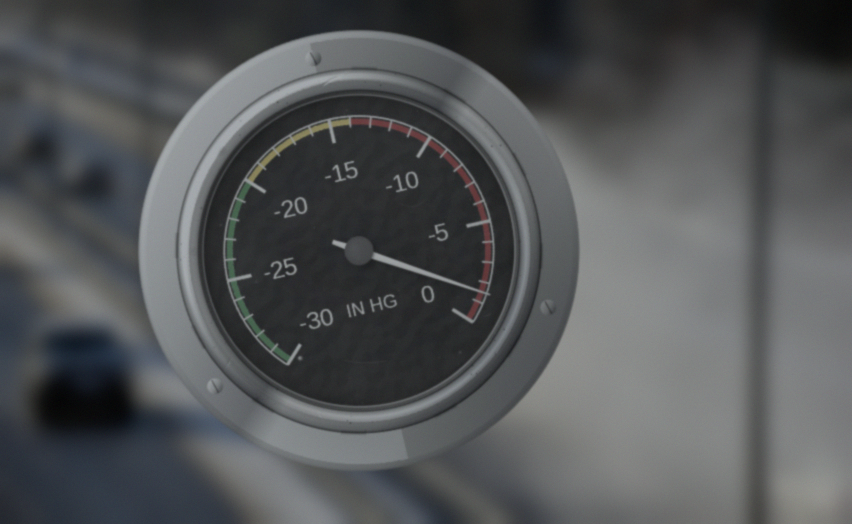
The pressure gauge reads -1.5 inHg
